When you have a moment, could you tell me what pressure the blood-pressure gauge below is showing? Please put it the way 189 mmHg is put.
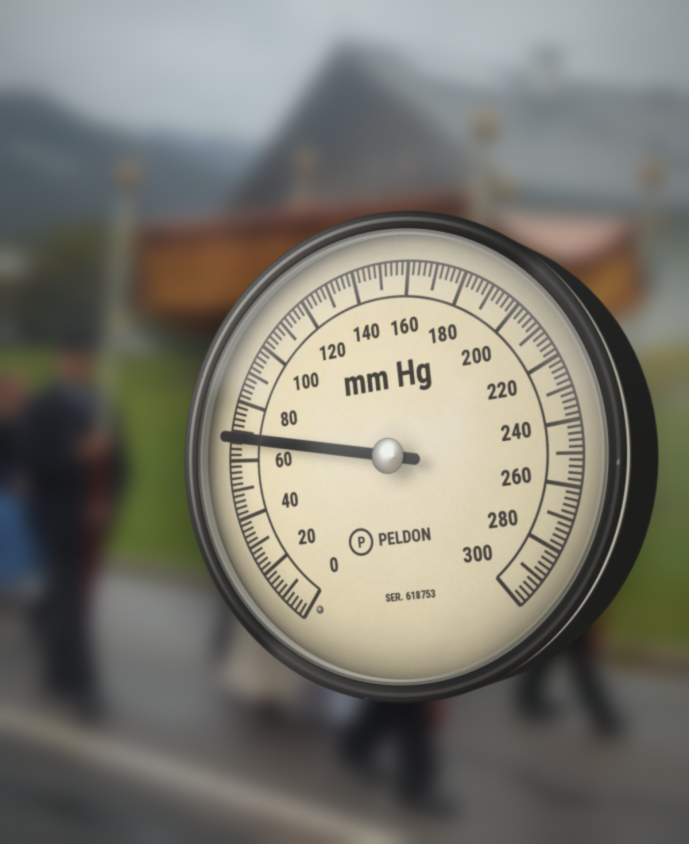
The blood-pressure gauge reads 68 mmHg
